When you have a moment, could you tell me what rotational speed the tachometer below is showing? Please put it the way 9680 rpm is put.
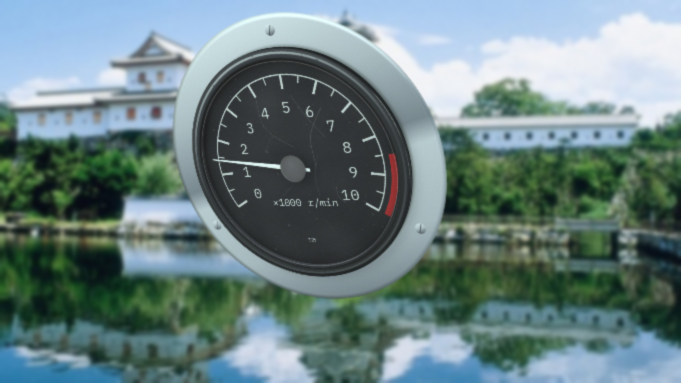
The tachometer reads 1500 rpm
